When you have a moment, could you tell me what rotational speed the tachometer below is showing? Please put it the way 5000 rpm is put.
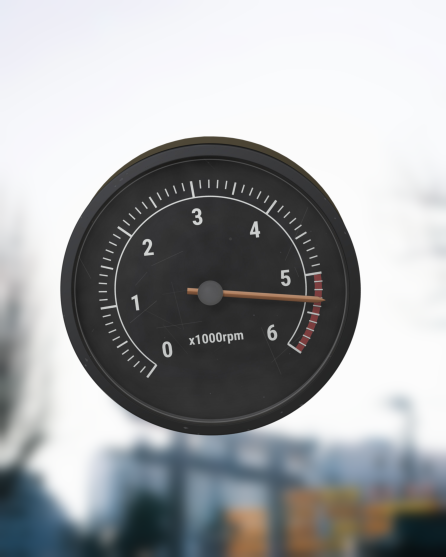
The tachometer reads 5300 rpm
